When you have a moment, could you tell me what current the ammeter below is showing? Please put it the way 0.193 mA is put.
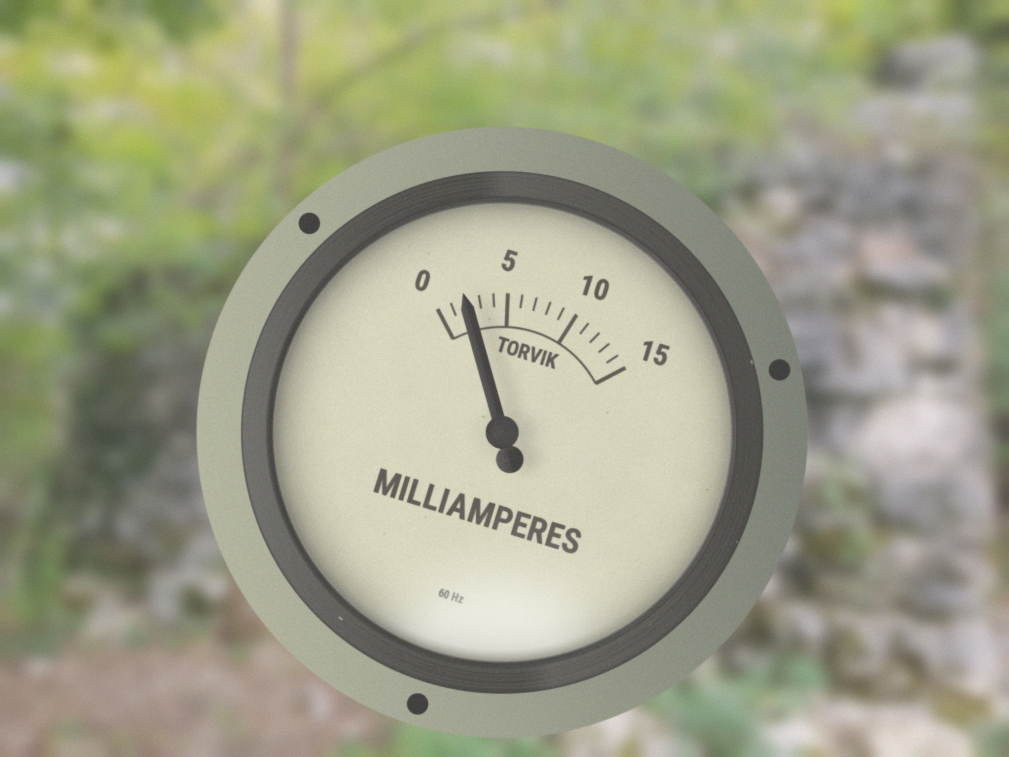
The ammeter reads 2 mA
